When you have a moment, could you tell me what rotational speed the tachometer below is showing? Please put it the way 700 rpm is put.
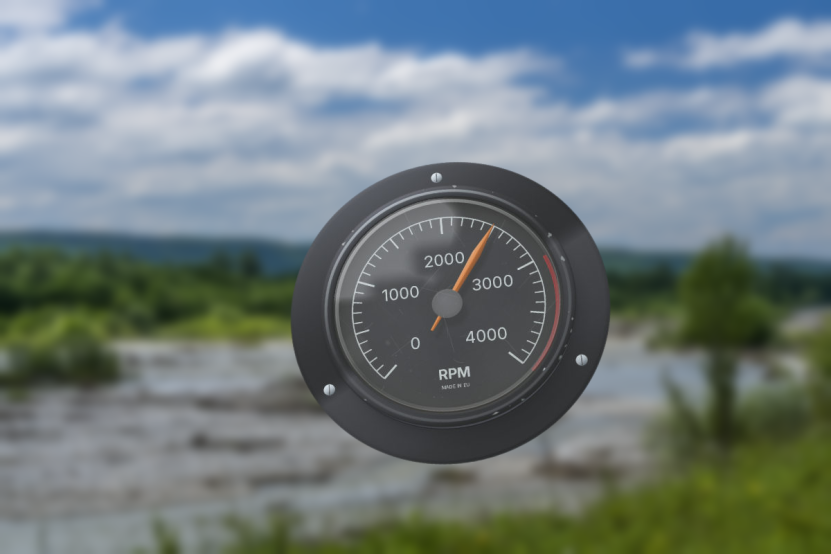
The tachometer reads 2500 rpm
